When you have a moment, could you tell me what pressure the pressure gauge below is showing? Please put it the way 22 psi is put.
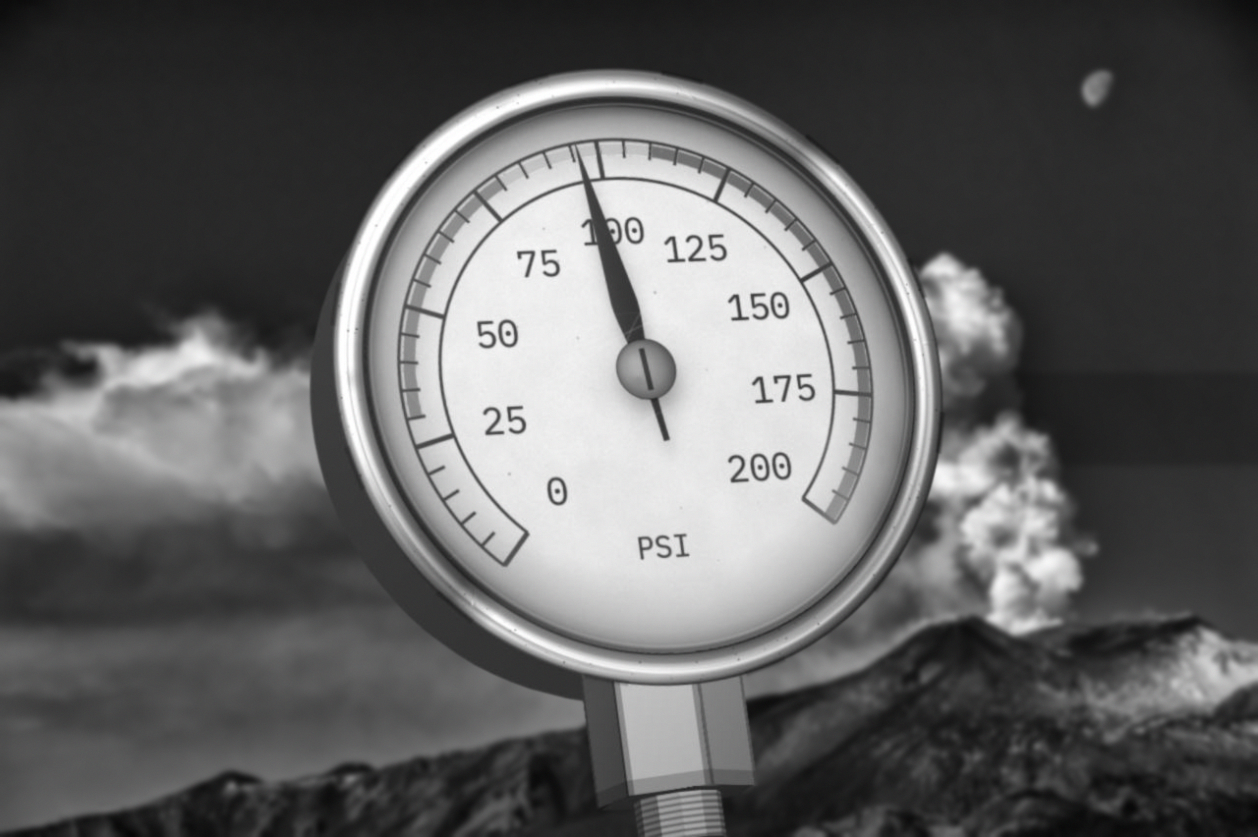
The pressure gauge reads 95 psi
